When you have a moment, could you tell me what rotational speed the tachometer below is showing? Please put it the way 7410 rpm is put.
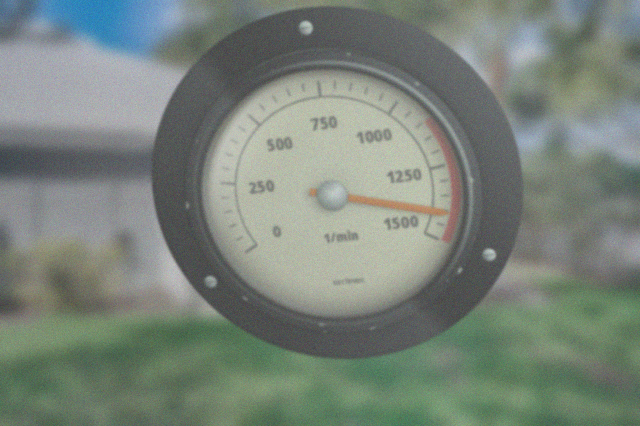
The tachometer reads 1400 rpm
